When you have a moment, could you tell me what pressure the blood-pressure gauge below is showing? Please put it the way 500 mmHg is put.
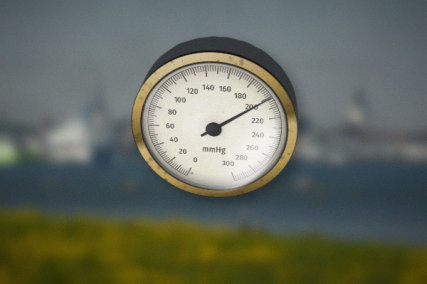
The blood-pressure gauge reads 200 mmHg
